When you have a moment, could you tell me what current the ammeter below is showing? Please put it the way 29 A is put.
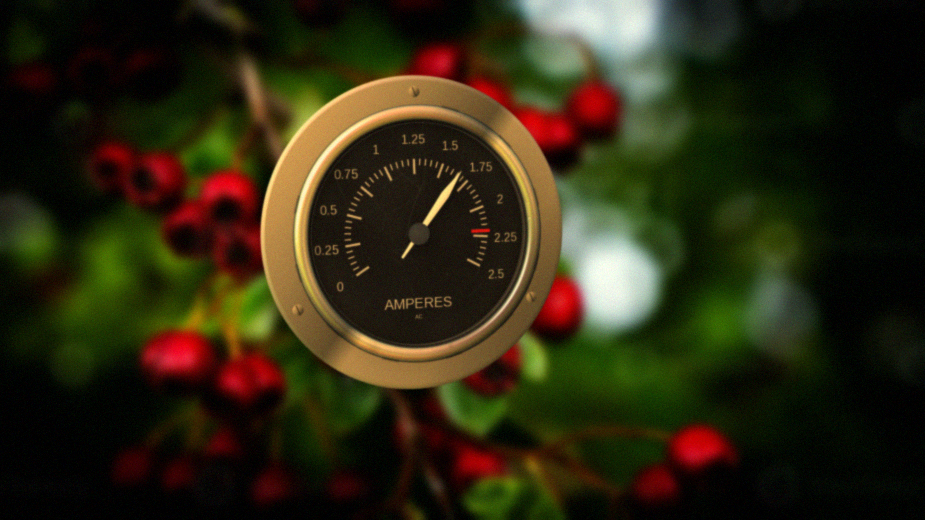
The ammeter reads 1.65 A
